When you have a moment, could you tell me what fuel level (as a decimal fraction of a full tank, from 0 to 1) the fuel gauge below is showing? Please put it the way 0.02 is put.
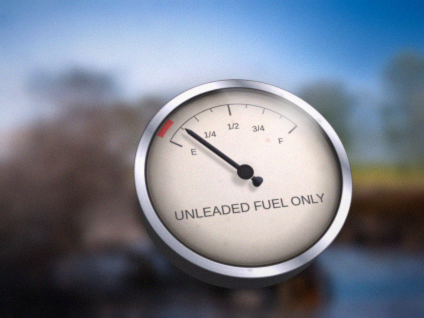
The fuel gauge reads 0.125
